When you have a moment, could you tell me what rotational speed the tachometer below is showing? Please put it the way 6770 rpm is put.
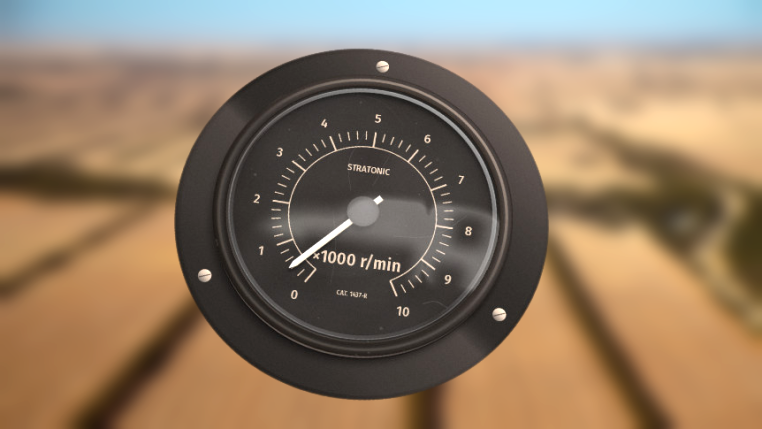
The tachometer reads 400 rpm
